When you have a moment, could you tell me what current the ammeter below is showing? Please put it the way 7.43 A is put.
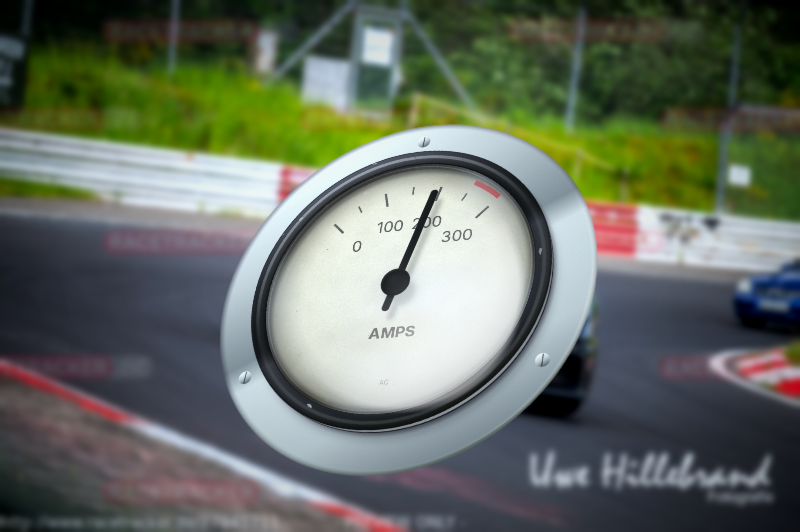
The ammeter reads 200 A
